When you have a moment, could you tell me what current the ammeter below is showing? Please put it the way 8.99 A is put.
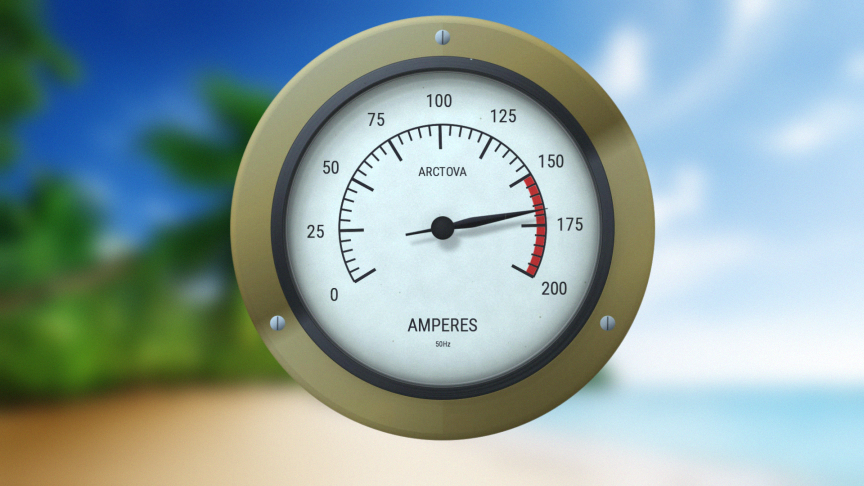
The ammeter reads 167.5 A
